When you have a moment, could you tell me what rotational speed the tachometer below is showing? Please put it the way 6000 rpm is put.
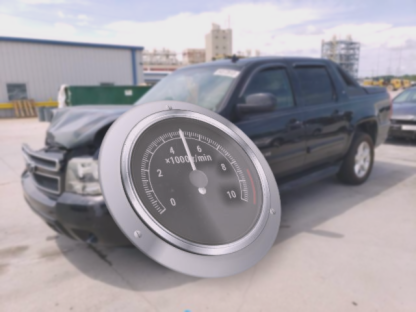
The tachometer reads 5000 rpm
